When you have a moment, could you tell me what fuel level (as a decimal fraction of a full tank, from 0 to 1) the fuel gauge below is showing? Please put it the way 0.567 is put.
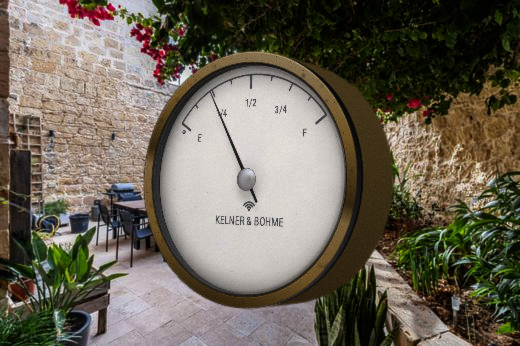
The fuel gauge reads 0.25
